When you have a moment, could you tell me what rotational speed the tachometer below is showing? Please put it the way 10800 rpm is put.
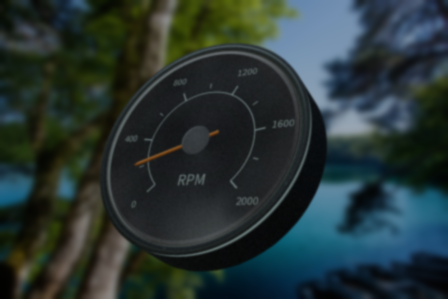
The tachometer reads 200 rpm
